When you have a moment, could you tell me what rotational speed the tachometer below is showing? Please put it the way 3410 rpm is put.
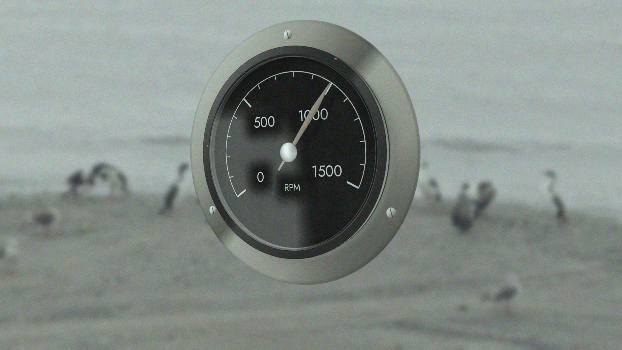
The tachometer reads 1000 rpm
